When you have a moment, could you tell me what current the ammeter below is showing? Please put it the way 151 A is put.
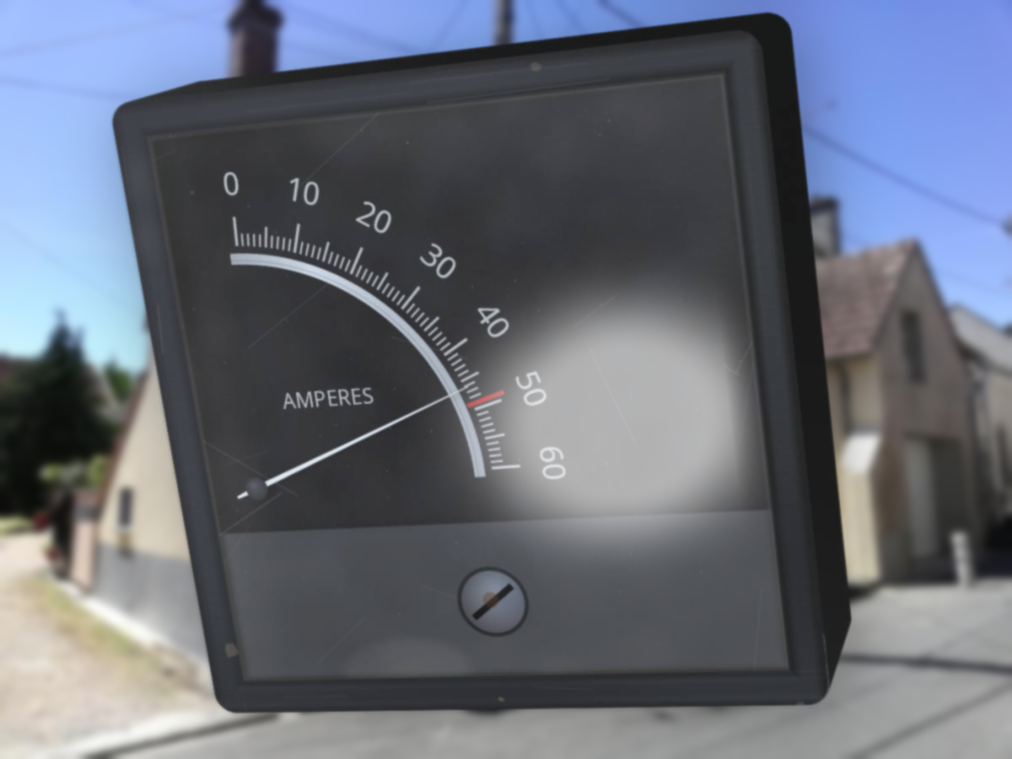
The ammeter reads 46 A
